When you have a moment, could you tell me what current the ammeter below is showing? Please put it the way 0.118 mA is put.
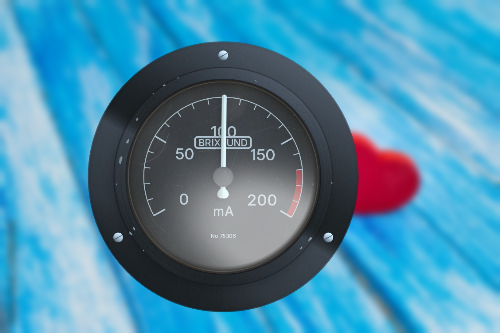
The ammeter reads 100 mA
